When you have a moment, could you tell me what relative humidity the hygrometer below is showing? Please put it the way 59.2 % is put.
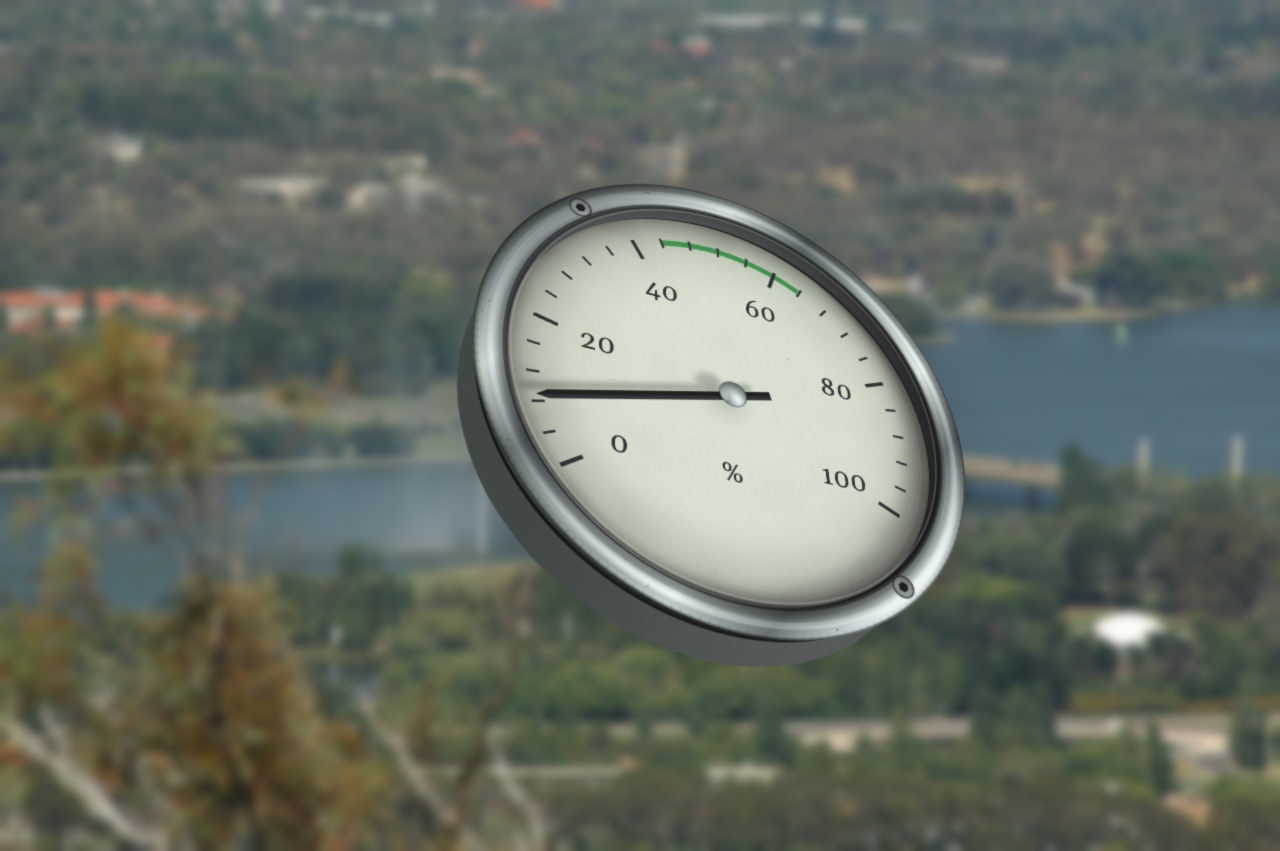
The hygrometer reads 8 %
